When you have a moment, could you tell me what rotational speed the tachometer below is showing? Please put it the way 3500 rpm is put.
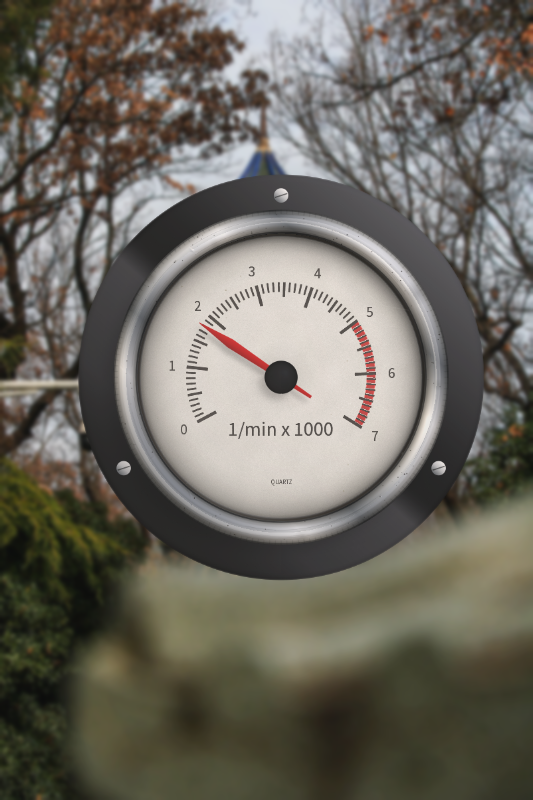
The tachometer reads 1800 rpm
